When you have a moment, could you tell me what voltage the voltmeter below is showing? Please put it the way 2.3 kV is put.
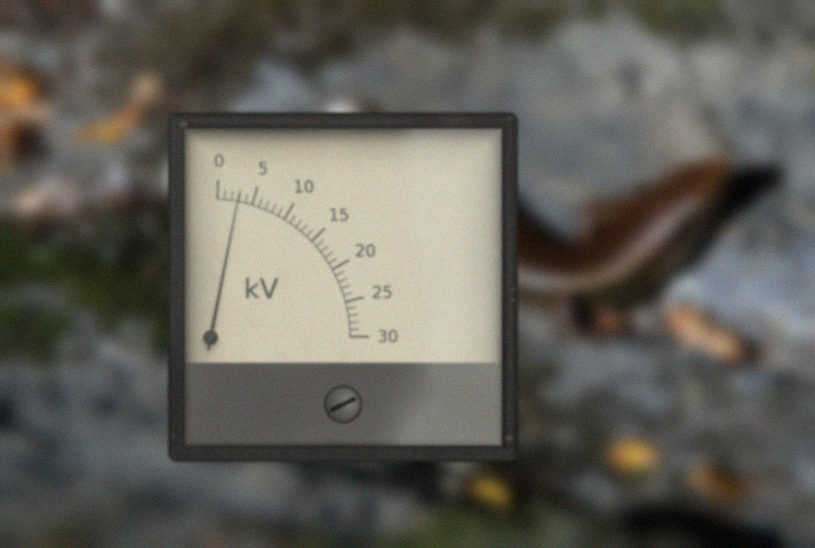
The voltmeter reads 3 kV
